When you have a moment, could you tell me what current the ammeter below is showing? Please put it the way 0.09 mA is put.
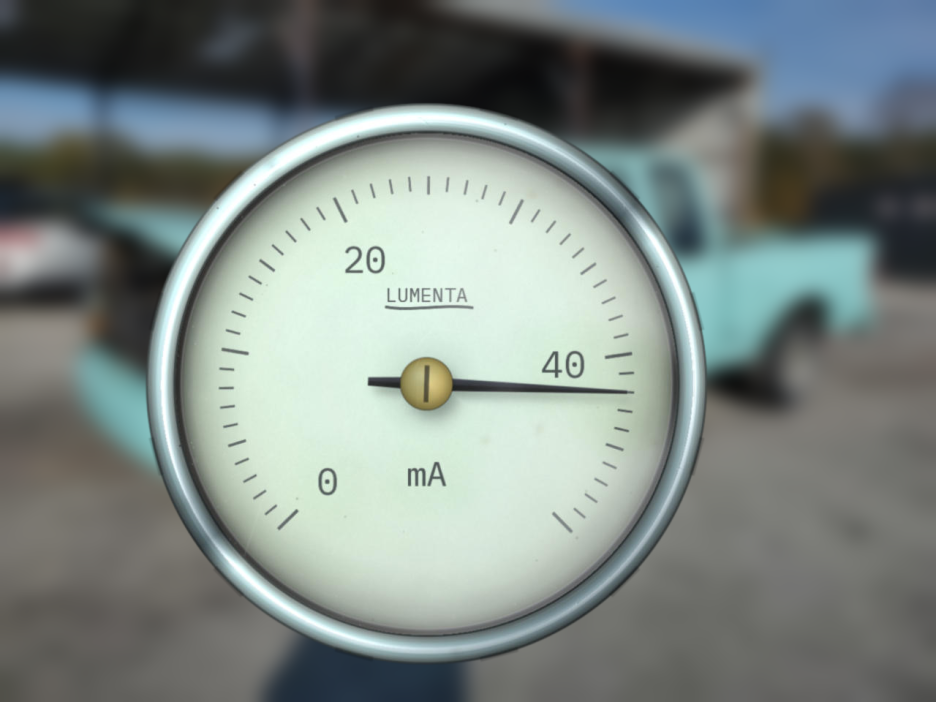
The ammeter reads 42 mA
